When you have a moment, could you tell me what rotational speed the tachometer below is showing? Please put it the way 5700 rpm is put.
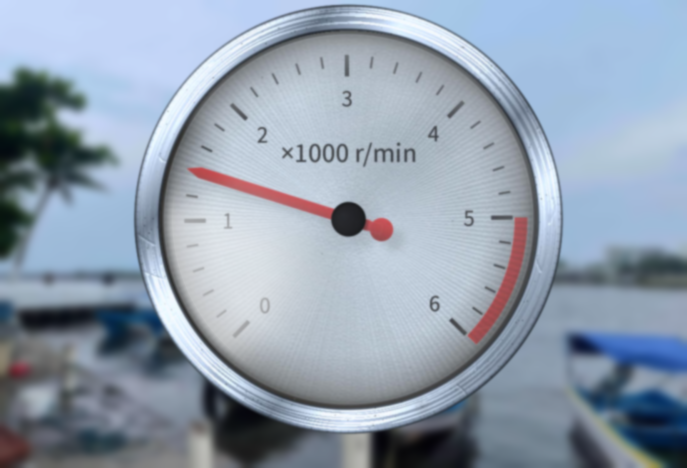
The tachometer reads 1400 rpm
